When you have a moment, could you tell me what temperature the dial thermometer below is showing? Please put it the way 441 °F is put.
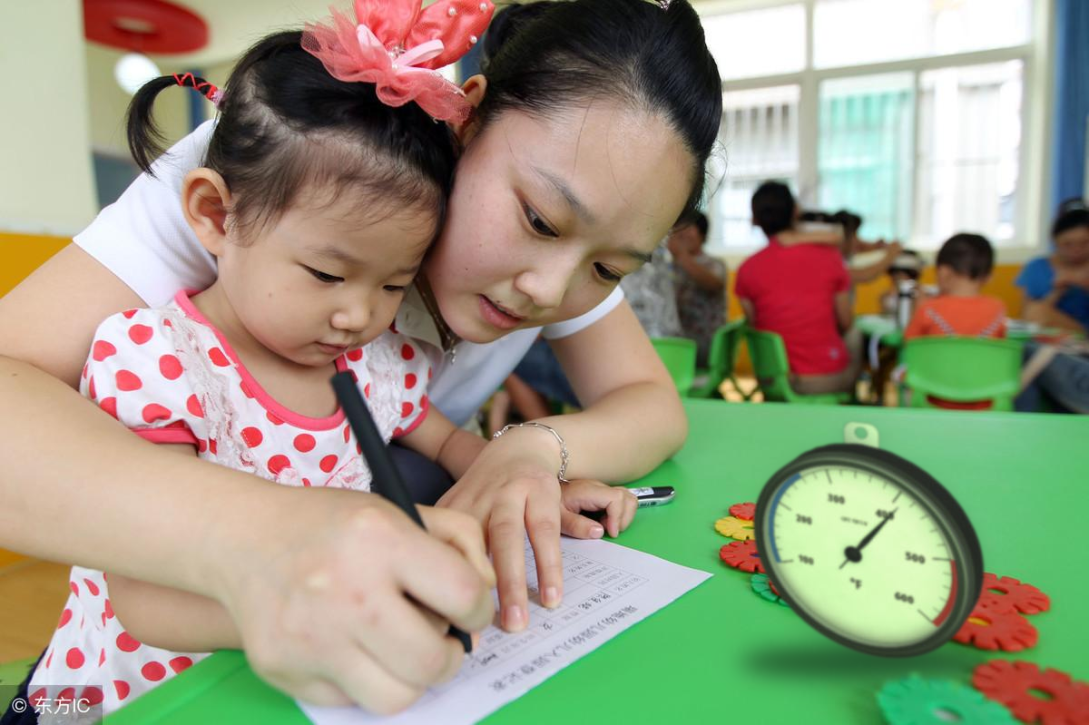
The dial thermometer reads 410 °F
